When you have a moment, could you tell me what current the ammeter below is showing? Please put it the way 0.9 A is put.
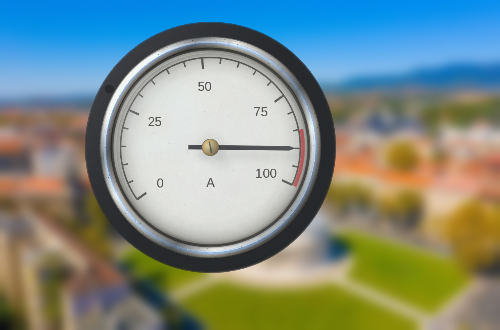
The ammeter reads 90 A
